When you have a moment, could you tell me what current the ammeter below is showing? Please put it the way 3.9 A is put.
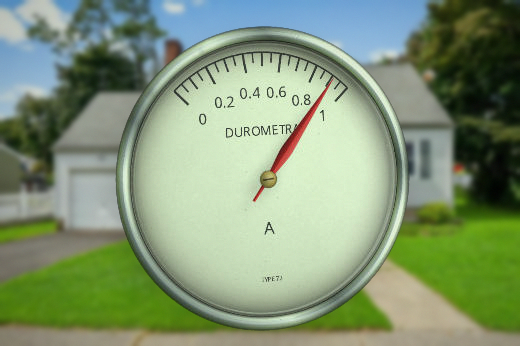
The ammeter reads 0.9 A
